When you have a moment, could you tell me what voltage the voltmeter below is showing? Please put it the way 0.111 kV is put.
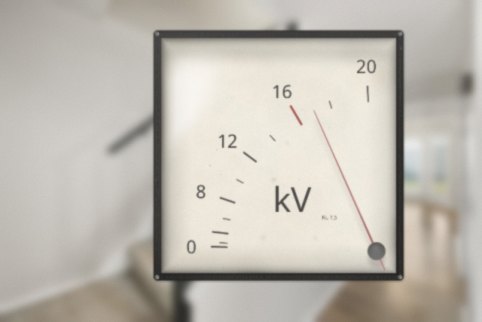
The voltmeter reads 17 kV
